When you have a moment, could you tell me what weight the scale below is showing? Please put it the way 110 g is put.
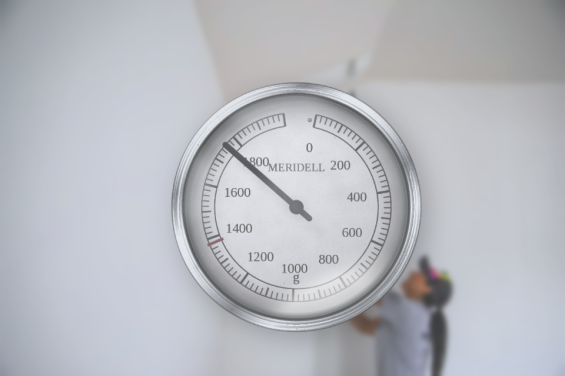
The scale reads 1760 g
